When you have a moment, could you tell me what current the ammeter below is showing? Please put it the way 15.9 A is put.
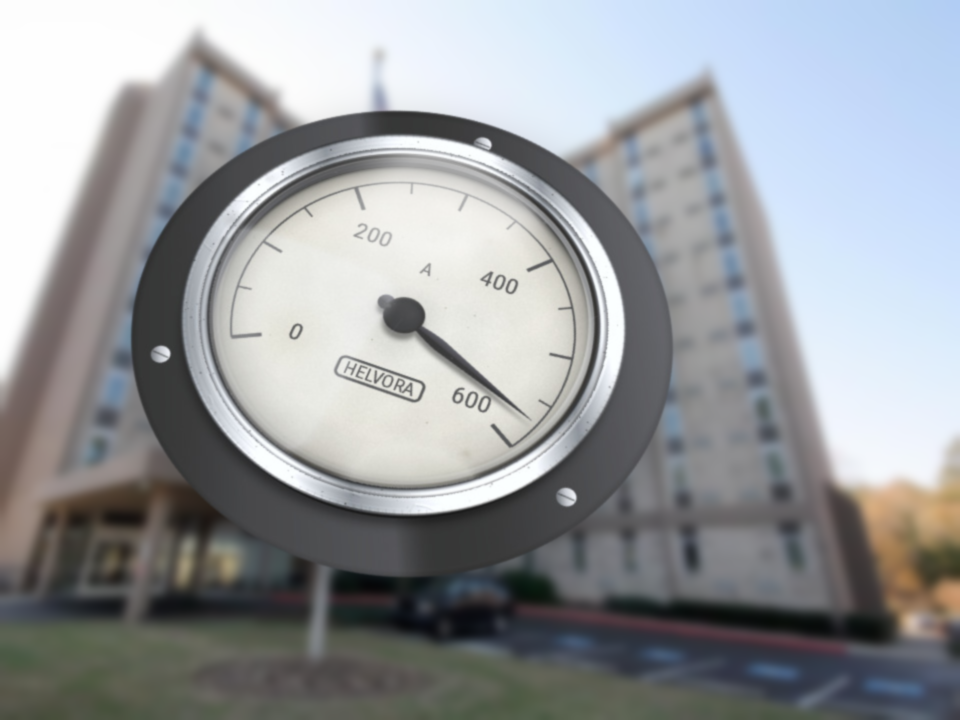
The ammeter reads 575 A
